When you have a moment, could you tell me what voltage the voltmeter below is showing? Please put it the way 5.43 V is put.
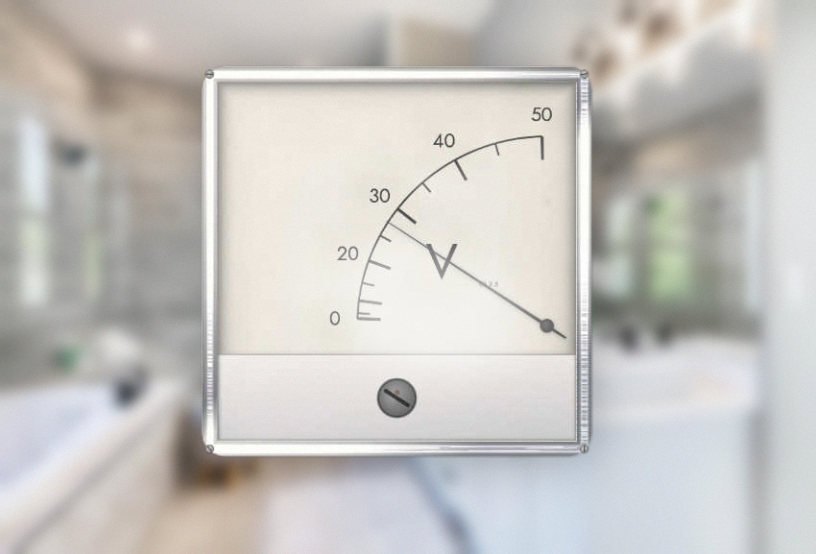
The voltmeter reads 27.5 V
